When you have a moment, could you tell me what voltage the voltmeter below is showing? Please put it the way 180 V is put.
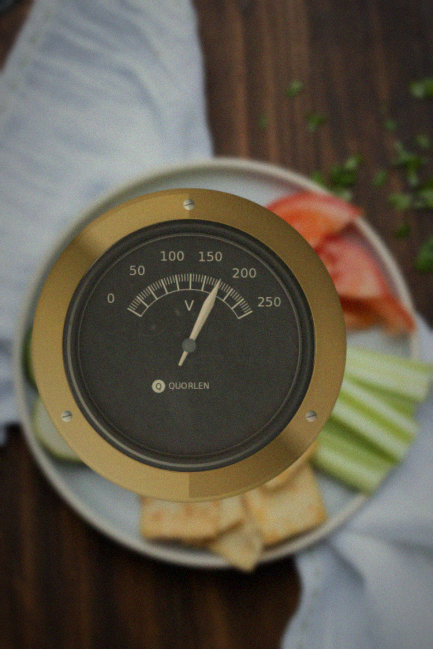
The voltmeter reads 175 V
